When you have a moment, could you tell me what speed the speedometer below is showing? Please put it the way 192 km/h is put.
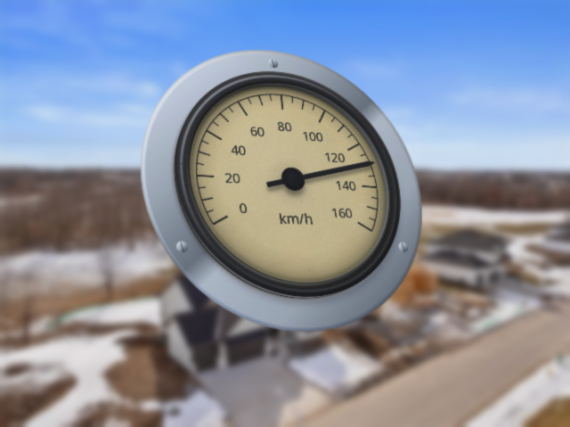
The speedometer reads 130 km/h
